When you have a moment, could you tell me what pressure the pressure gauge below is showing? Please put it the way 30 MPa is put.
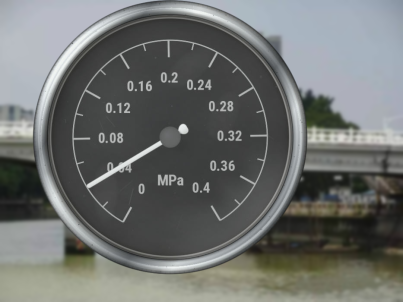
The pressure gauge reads 0.04 MPa
